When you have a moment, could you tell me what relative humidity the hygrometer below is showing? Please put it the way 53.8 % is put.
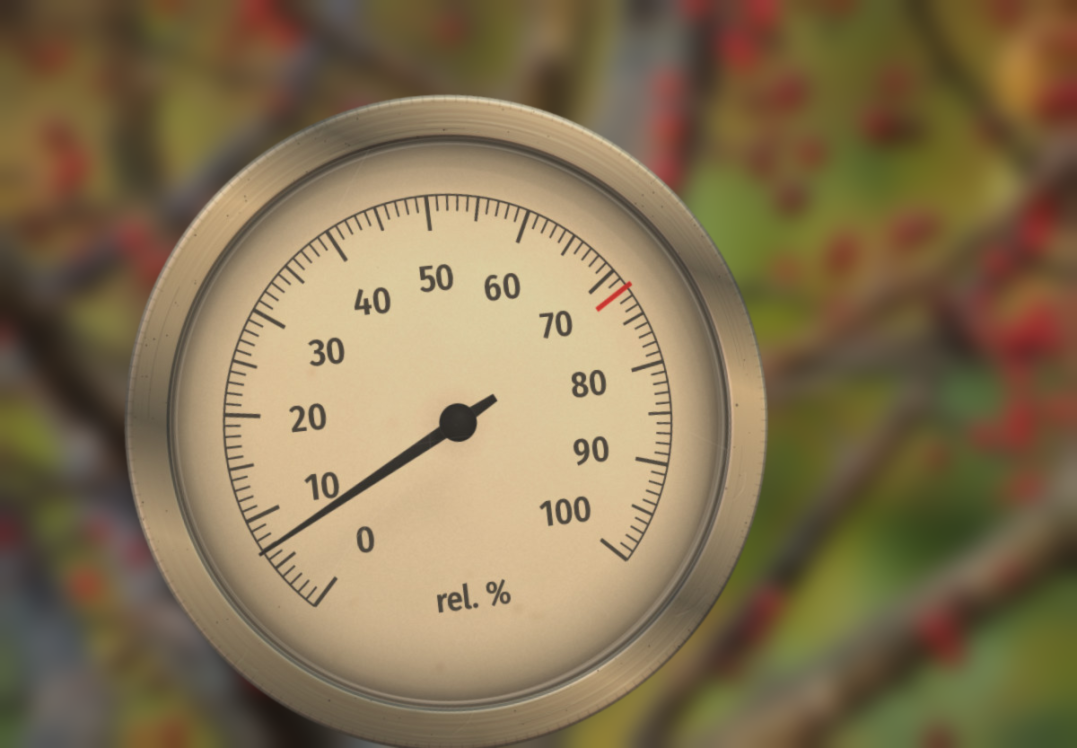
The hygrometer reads 7 %
